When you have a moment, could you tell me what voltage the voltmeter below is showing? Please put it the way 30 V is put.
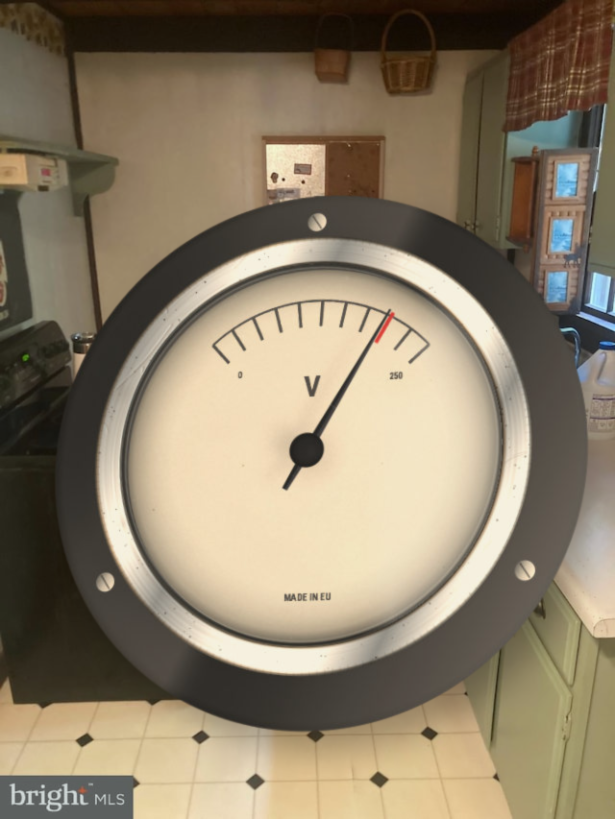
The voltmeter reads 200 V
